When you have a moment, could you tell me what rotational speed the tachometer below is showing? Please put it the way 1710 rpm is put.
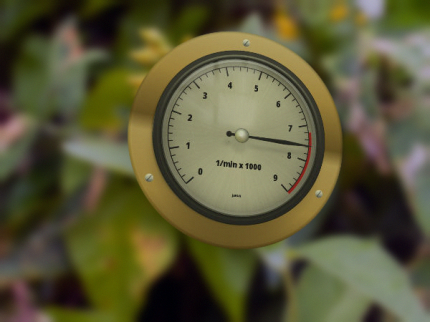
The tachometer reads 7600 rpm
